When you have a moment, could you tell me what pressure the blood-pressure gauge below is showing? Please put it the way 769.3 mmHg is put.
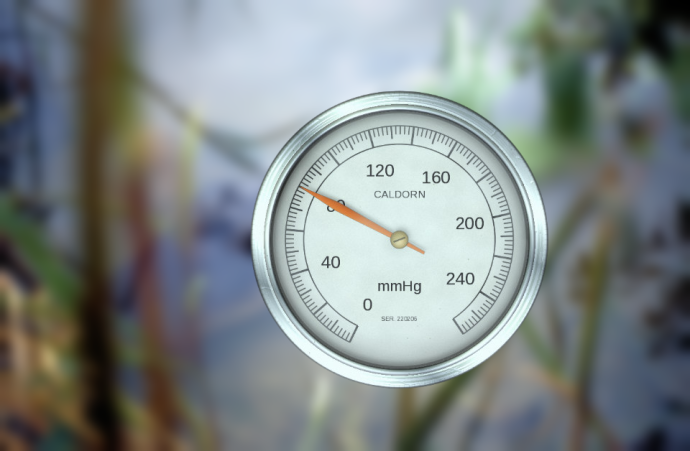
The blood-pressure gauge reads 80 mmHg
